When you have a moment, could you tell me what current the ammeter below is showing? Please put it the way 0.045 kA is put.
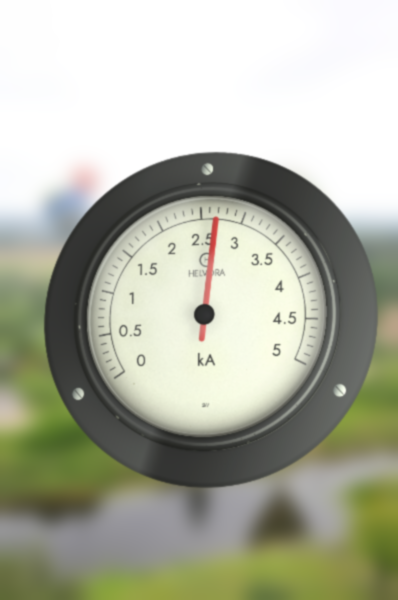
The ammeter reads 2.7 kA
